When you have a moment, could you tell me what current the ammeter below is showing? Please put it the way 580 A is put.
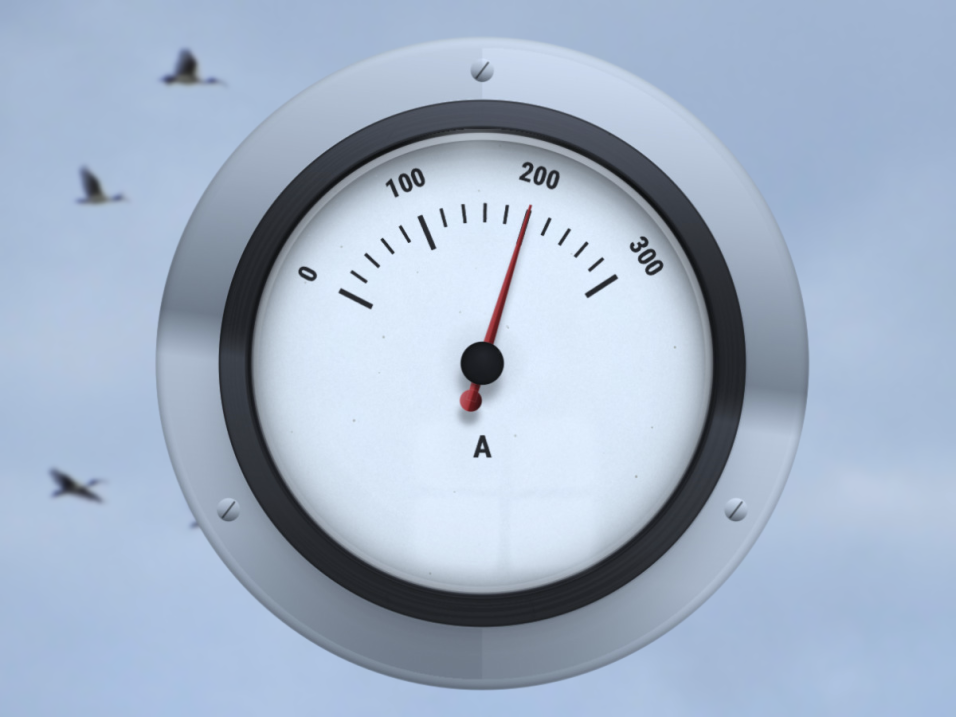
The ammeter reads 200 A
